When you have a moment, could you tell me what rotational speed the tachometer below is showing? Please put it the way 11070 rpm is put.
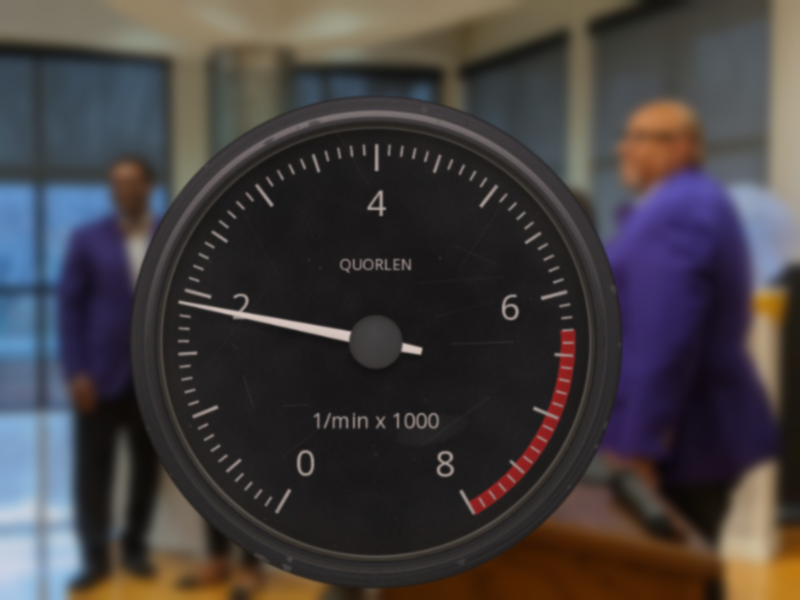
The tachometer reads 1900 rpm
